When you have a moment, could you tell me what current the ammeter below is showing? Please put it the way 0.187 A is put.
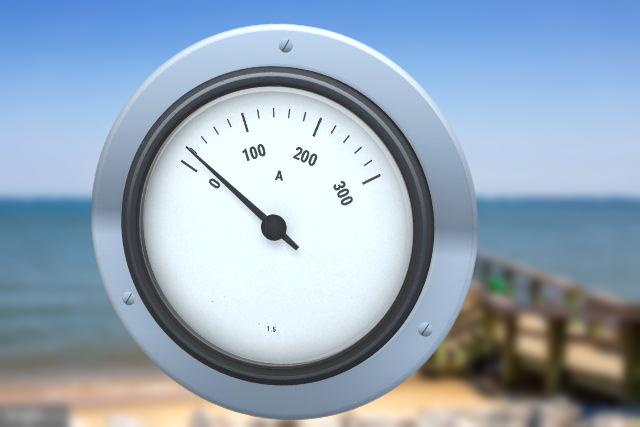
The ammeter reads 20 A
